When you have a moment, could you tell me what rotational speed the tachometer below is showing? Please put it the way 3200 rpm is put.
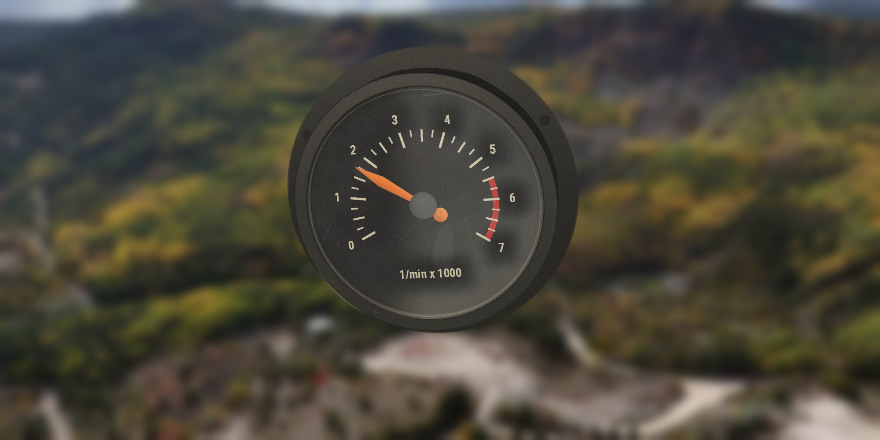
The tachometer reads 1750 rpm
